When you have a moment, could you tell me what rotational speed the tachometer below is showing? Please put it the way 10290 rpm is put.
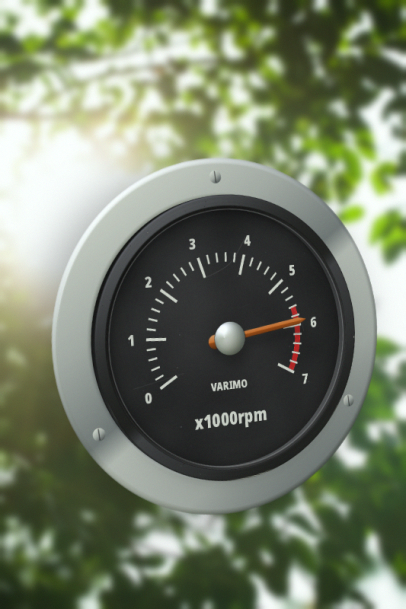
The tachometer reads 5900 rpm
